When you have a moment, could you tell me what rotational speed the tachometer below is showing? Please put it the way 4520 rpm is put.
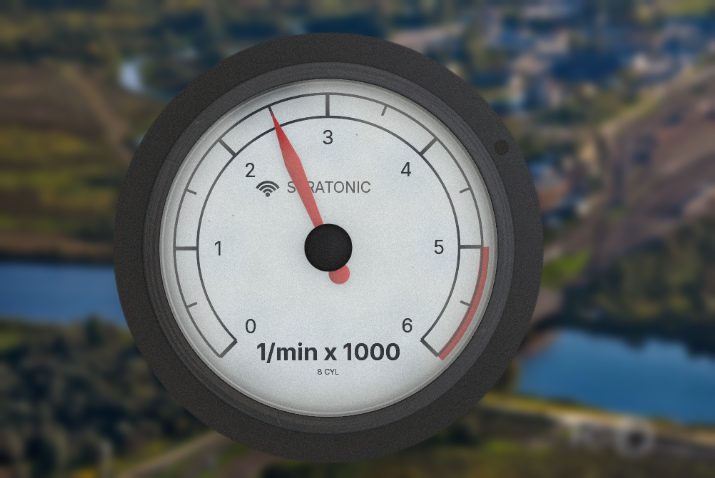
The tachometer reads 2500 rpm
